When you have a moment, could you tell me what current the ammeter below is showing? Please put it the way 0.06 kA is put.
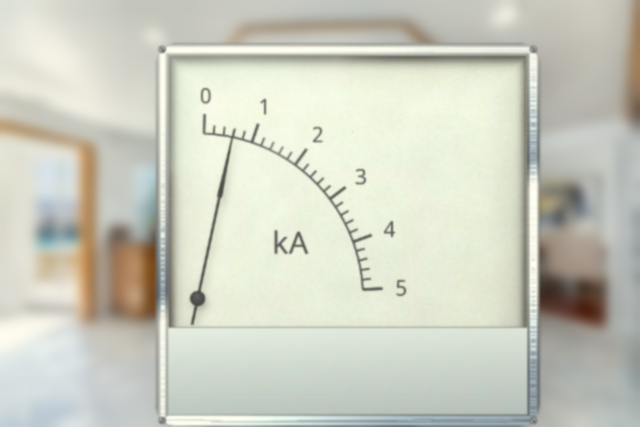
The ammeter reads 0.6 kA
